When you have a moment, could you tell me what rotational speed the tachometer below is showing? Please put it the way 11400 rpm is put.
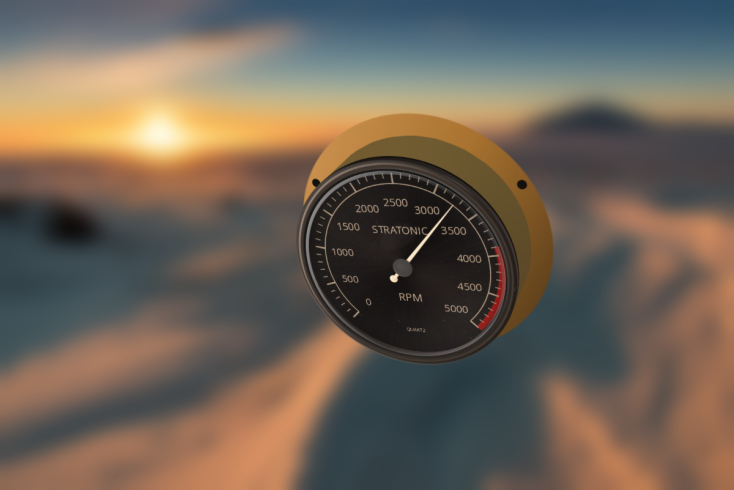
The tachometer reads 3250 rpm
